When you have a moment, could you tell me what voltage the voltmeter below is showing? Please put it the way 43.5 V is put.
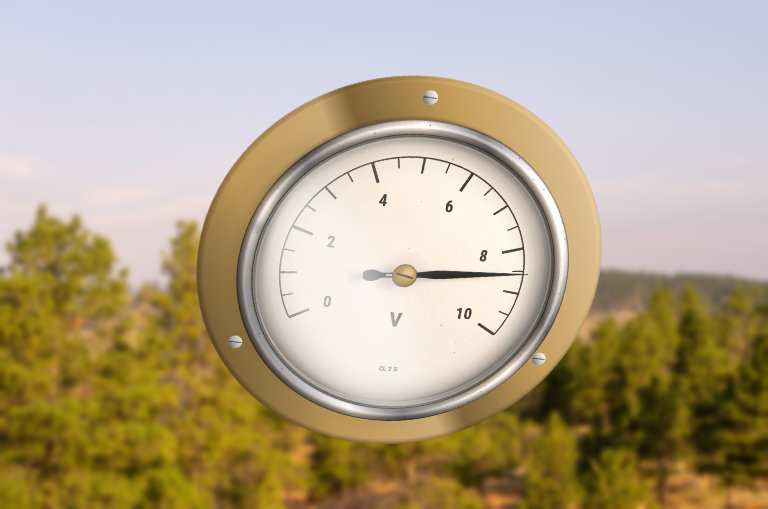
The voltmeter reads 8.5 V
